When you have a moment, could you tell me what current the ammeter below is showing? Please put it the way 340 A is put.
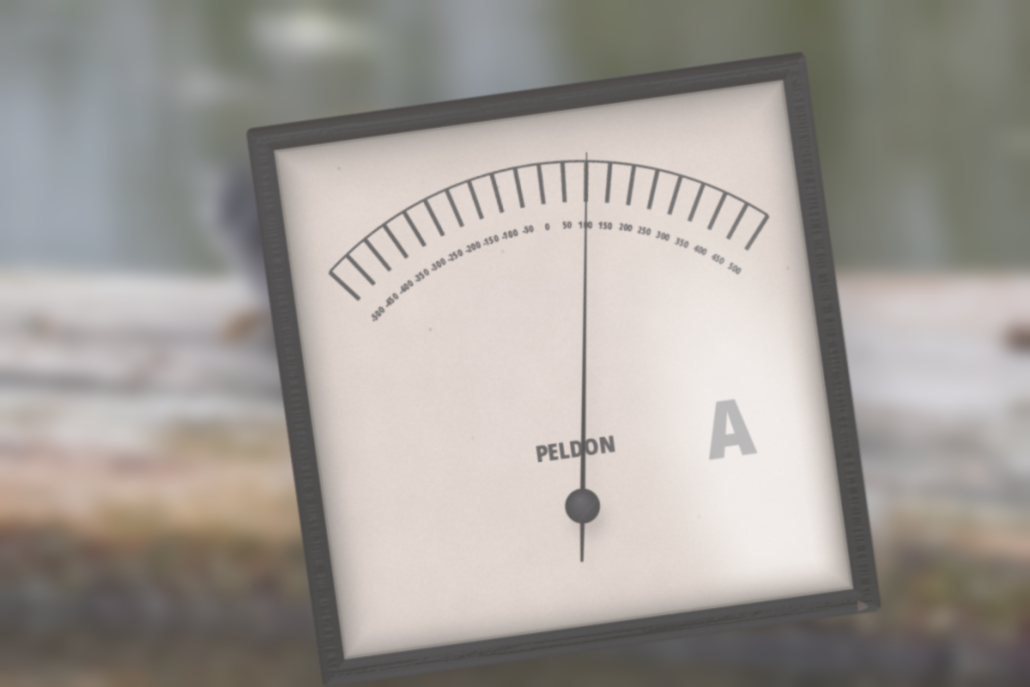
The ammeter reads 100 A
